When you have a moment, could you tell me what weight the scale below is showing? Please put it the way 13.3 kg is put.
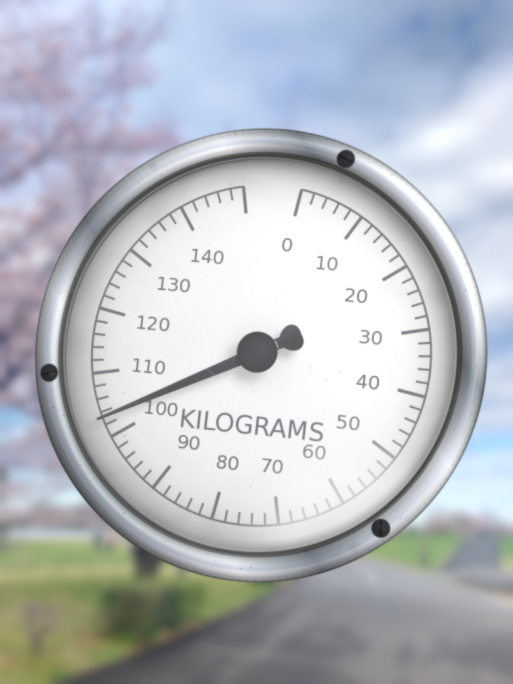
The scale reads 103 kg
